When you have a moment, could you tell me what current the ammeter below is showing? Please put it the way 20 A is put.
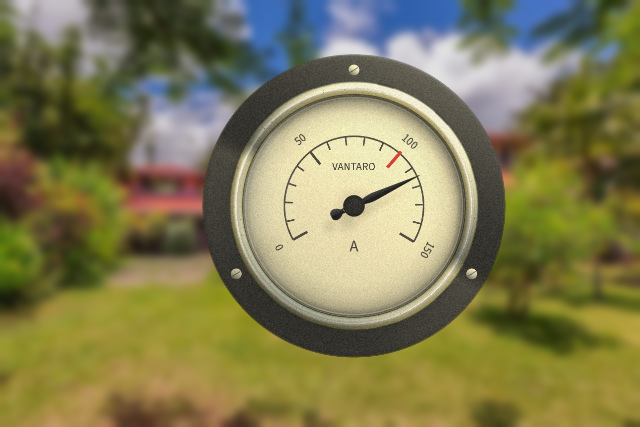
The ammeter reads 115 A
